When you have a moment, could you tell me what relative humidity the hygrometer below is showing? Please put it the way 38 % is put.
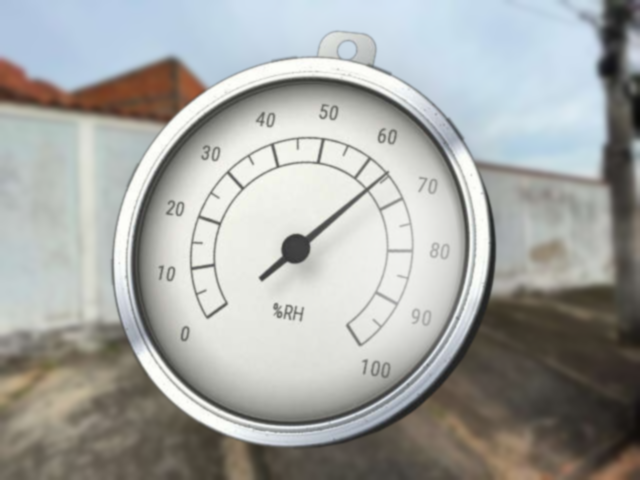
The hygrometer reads 65 %
